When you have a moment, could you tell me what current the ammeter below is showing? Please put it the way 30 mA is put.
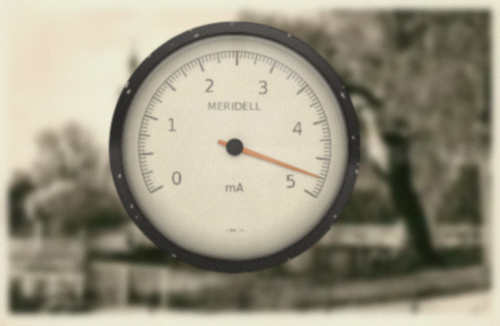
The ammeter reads 4.75 mA
